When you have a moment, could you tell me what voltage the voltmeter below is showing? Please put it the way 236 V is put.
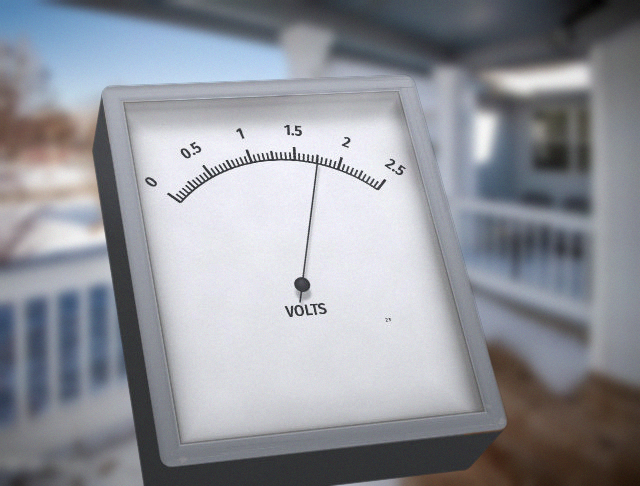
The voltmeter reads 1.75 V
